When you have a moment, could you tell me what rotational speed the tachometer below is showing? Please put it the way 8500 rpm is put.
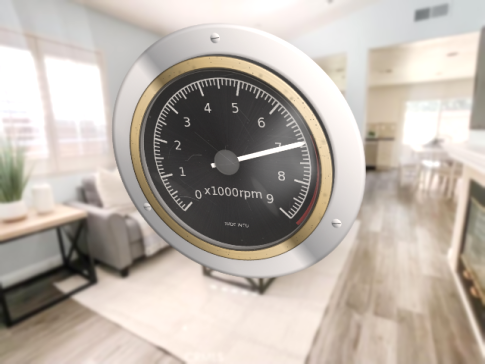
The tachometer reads 7000 rpm
